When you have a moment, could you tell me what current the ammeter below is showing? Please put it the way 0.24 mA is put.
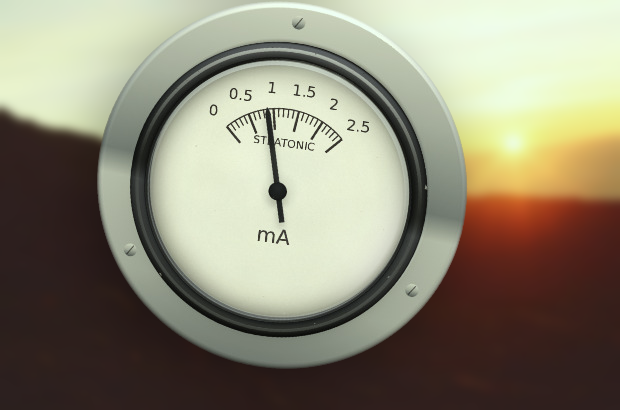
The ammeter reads 0.9 mA
